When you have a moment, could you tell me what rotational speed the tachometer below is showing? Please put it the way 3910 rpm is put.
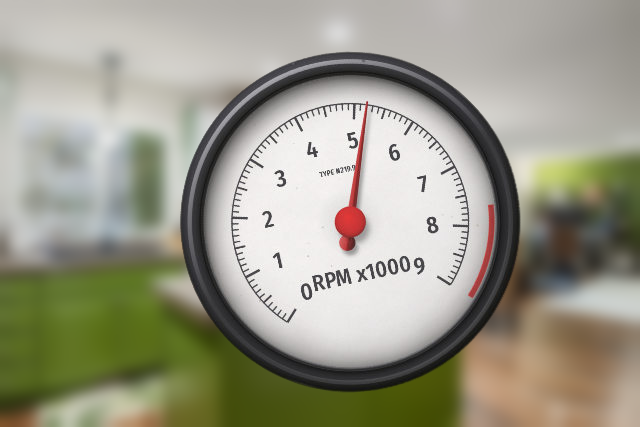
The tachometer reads 5200 rpm
